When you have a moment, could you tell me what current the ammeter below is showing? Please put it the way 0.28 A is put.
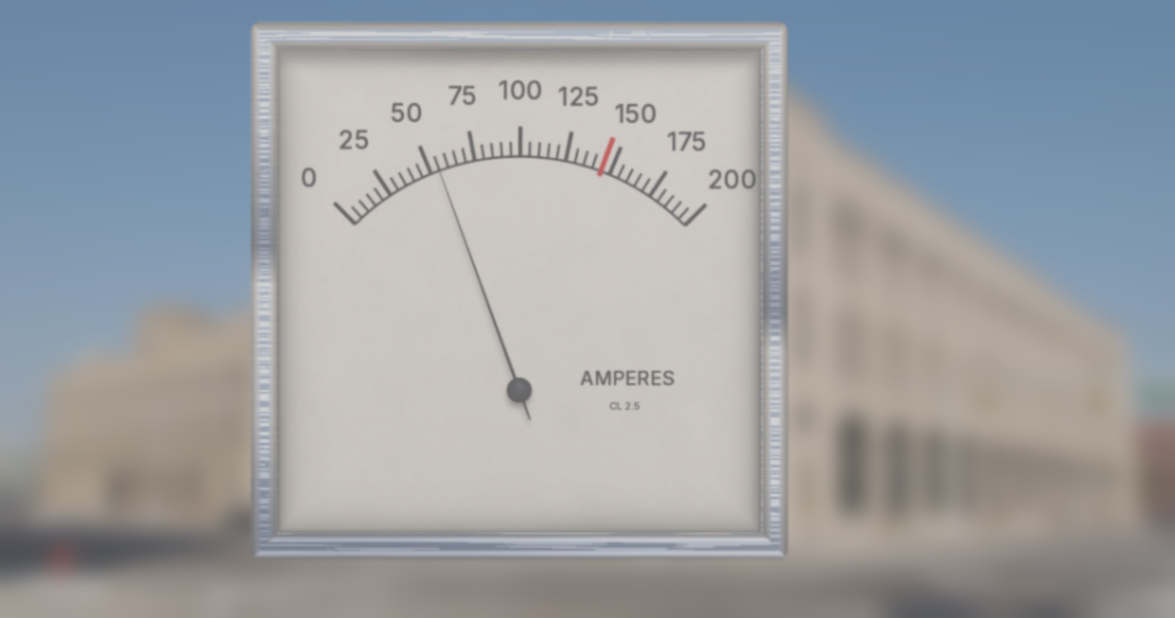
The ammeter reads 55 A
